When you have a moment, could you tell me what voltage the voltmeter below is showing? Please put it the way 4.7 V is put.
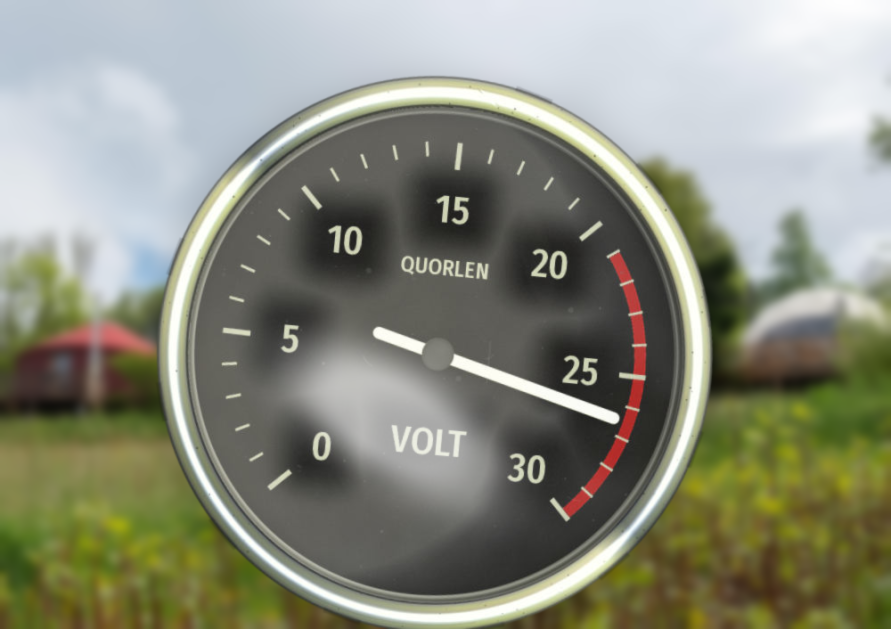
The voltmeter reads 26.5 V
